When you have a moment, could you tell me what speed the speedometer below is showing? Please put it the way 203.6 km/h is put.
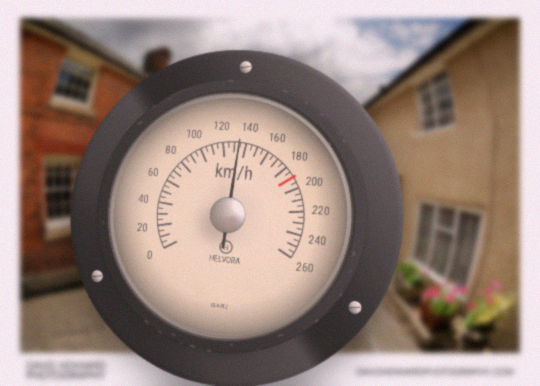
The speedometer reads 135 km/h
